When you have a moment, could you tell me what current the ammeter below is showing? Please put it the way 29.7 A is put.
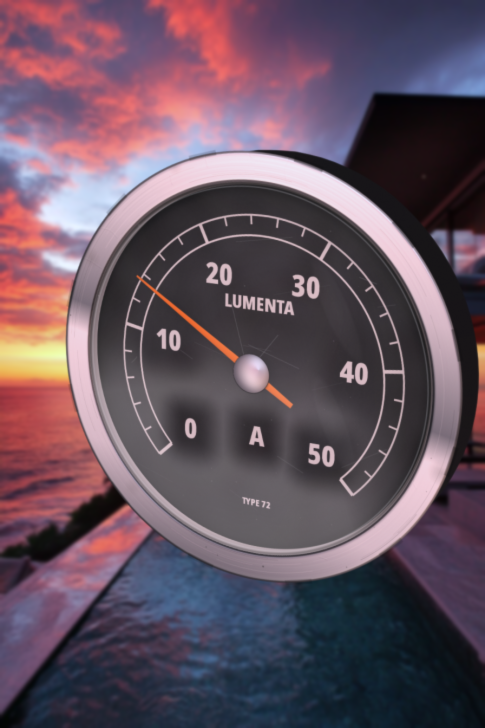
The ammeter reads 14 A
